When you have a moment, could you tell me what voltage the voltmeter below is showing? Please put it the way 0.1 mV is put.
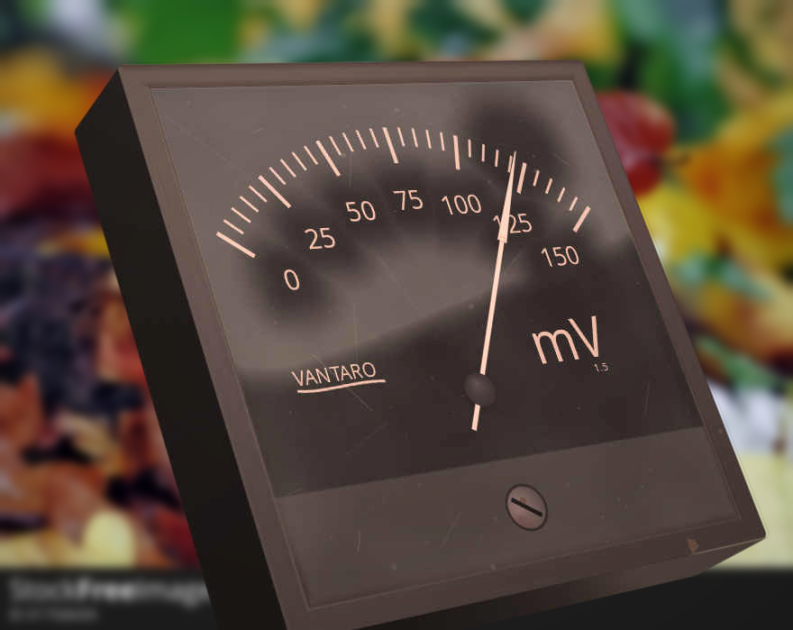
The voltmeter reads 120 mV
